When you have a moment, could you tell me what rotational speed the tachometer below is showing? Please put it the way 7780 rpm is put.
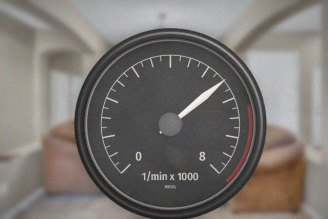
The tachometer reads 5500 rpm
